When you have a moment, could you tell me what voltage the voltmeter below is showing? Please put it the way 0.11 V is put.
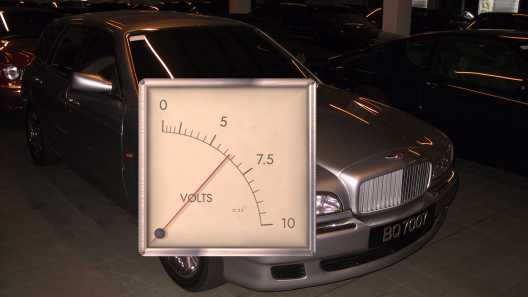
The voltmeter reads 6.25 V
